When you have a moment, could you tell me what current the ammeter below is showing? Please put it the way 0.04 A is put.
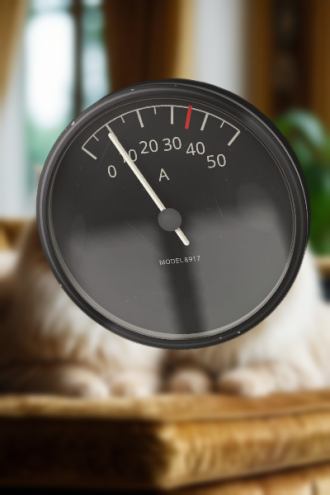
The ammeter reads 10 A
